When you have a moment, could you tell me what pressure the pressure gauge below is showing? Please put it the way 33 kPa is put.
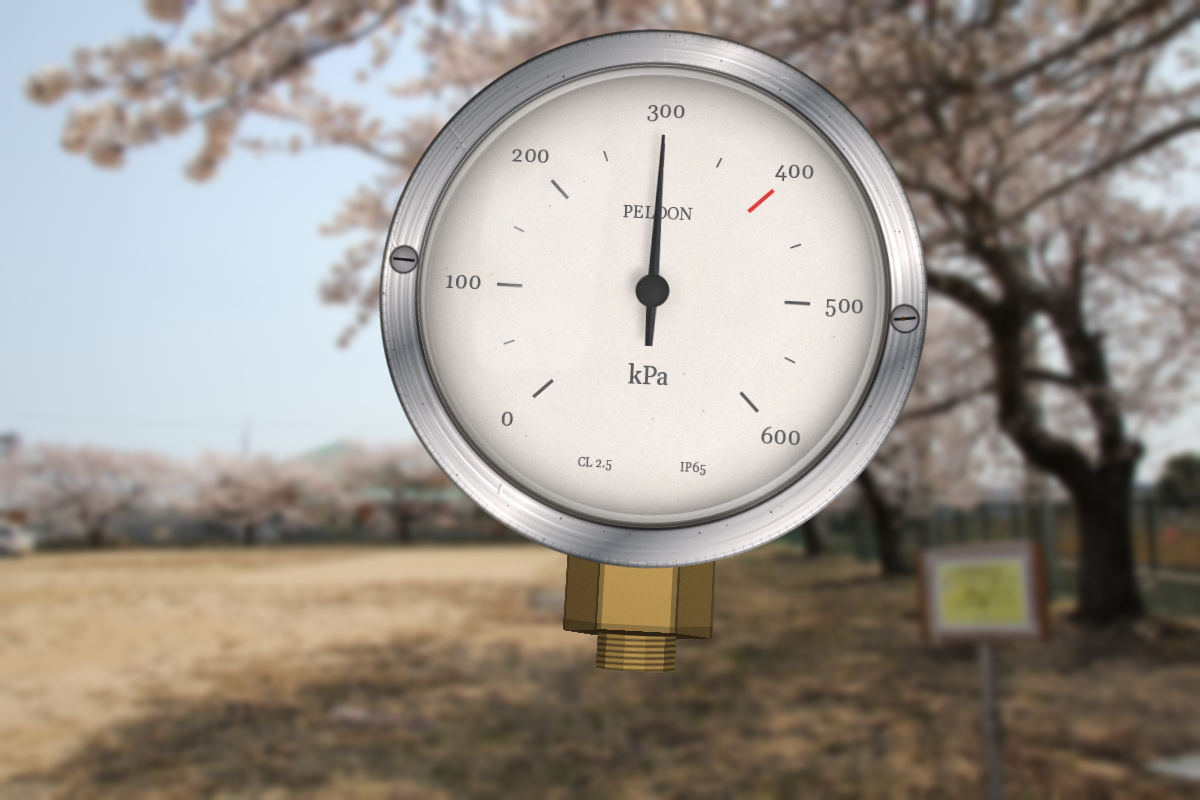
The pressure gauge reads 300 kPa
